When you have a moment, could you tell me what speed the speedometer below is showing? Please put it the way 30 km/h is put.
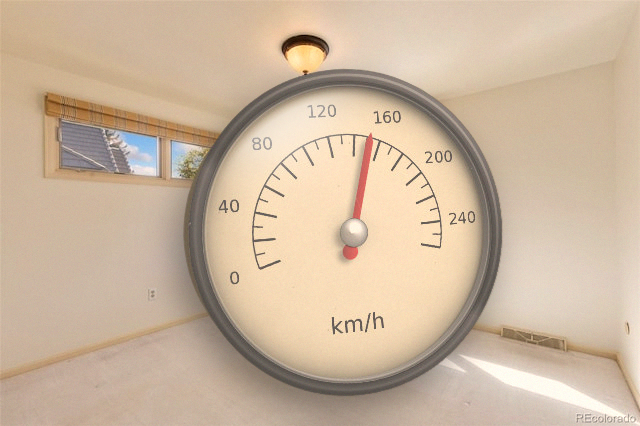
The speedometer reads 150 km/h
